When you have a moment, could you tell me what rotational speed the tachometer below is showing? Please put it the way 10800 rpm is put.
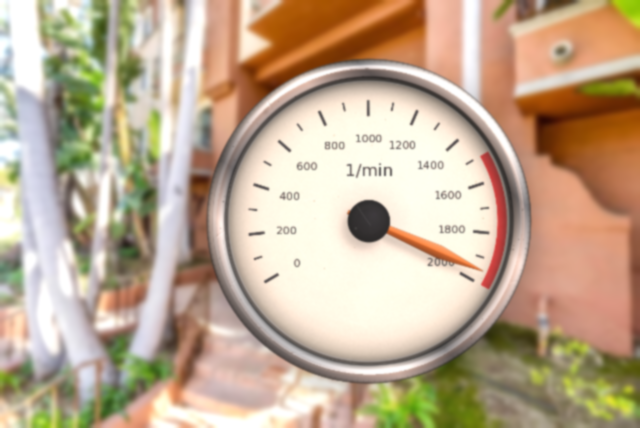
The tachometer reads 1950 rpm
